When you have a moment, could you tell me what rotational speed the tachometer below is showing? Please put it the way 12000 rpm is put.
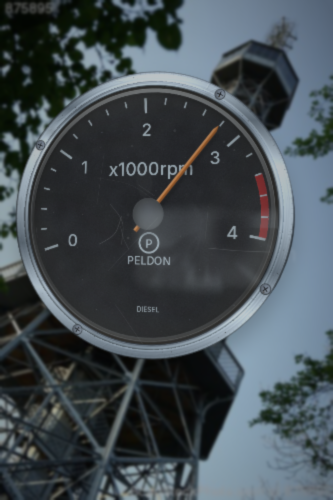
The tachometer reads 2800 rpm
